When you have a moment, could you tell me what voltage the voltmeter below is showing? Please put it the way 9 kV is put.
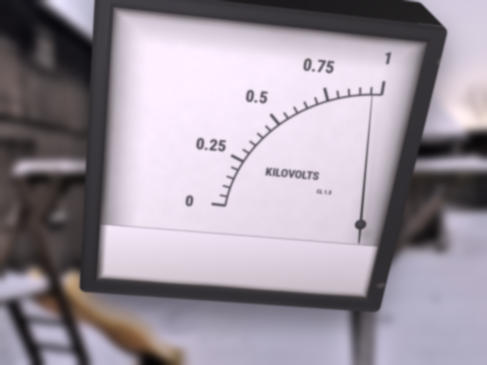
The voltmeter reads 0.95 kV
